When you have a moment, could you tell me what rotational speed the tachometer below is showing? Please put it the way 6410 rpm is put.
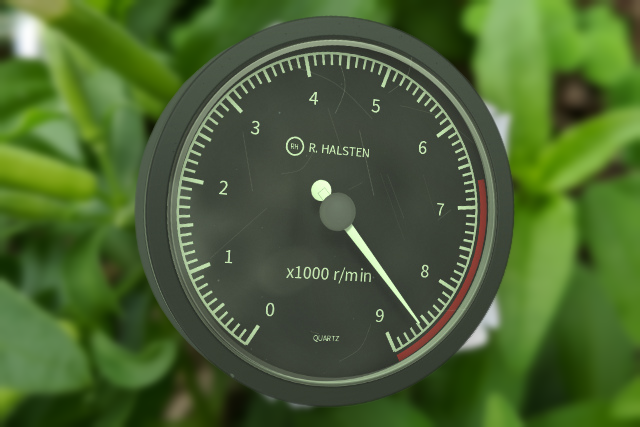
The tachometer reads 8600 rpm
